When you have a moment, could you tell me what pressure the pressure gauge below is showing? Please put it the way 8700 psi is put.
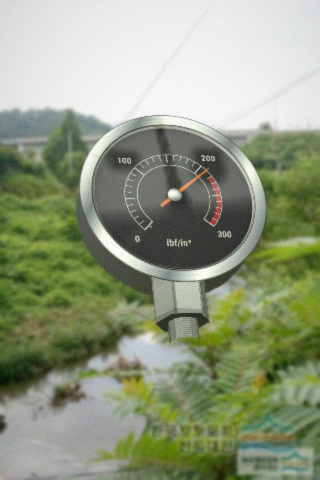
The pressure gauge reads 210 psi
